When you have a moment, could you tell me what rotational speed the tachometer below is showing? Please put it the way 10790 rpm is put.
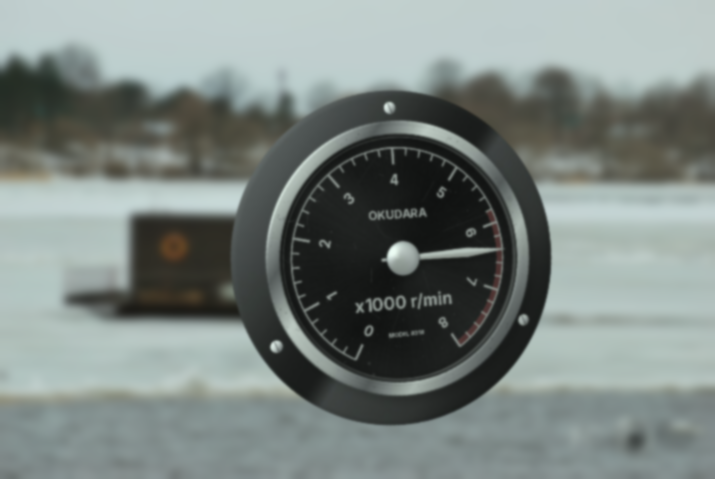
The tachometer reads 6400 rpm
